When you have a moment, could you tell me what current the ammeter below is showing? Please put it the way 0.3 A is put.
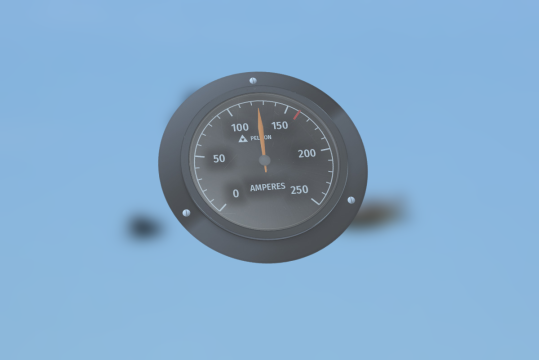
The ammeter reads 125 A
